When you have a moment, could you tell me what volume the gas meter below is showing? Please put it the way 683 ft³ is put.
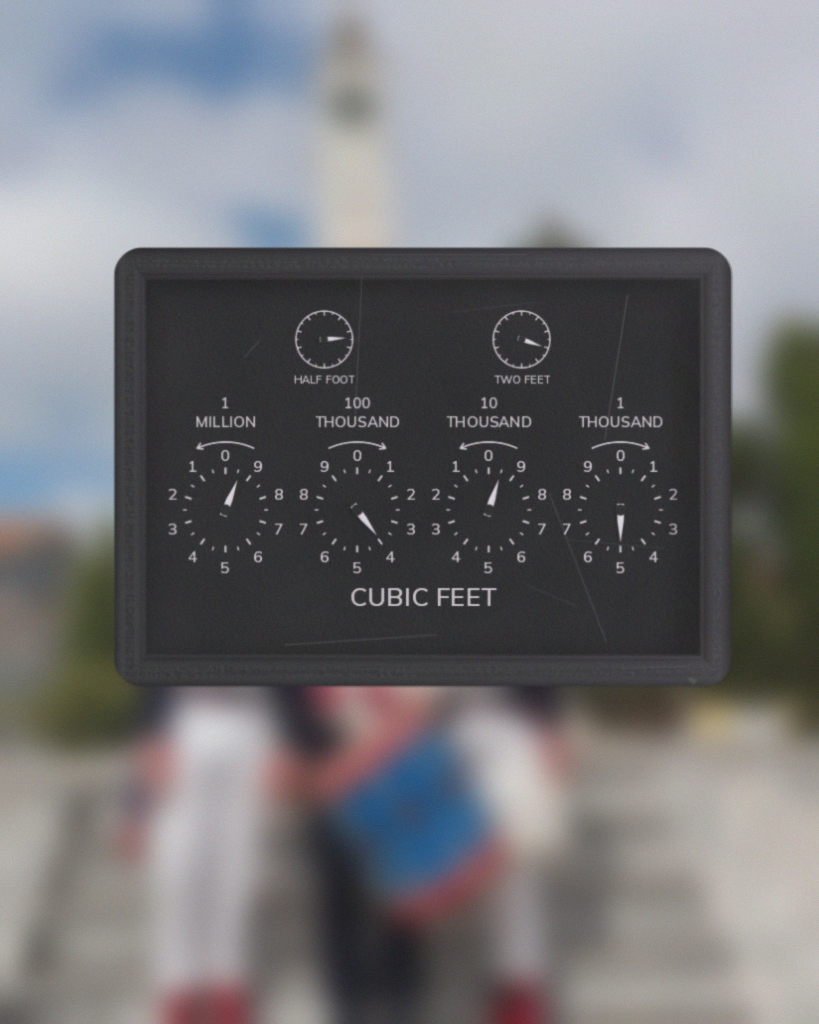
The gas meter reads 939500 ft³
